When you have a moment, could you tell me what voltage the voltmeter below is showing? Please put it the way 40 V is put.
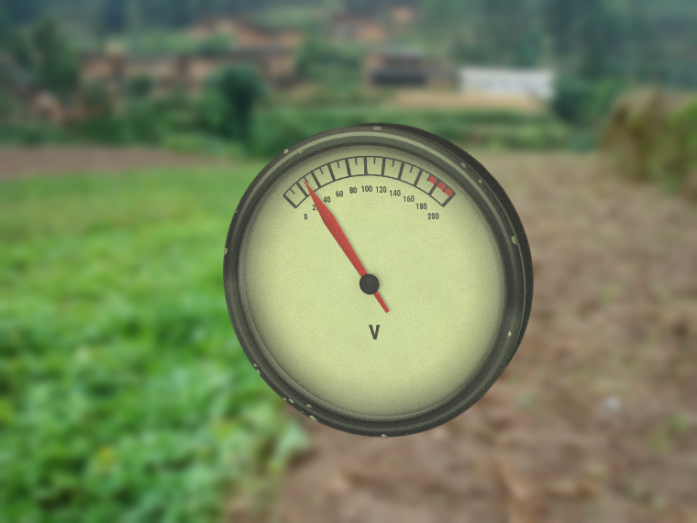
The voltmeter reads 30 V
